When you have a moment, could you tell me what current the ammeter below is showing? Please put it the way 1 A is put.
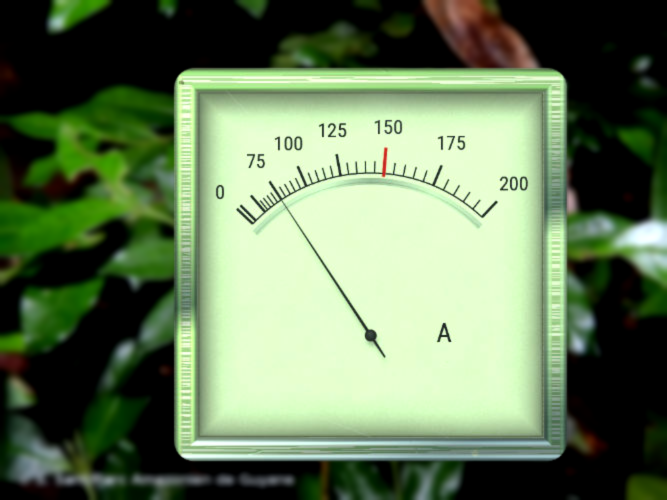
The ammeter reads 75 A
